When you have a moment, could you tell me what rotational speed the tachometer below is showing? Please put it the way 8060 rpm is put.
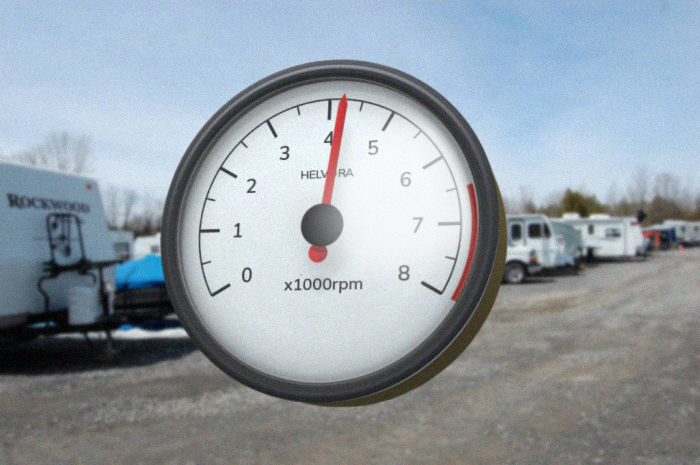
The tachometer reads 4250 rpm
